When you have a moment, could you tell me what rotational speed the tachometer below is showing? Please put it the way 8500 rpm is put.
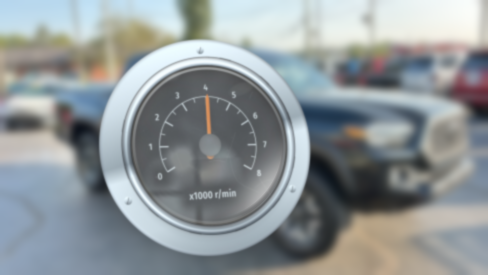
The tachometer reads 4000 rpm
